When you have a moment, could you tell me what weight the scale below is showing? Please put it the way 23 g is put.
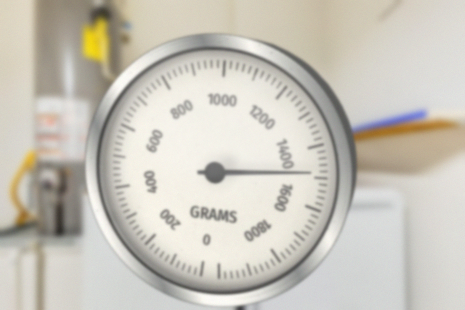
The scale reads 1480 g
